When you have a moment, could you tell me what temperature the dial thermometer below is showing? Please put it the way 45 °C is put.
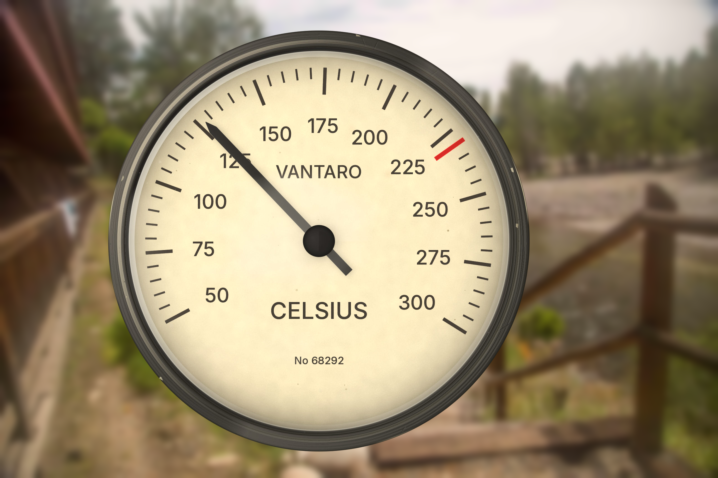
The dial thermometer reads 127.5 °C
